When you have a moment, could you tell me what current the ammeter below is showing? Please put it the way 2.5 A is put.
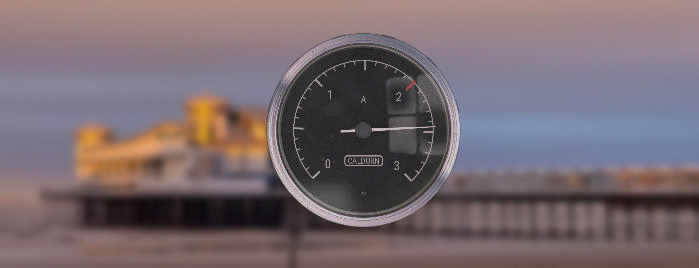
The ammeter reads 2.45 A
